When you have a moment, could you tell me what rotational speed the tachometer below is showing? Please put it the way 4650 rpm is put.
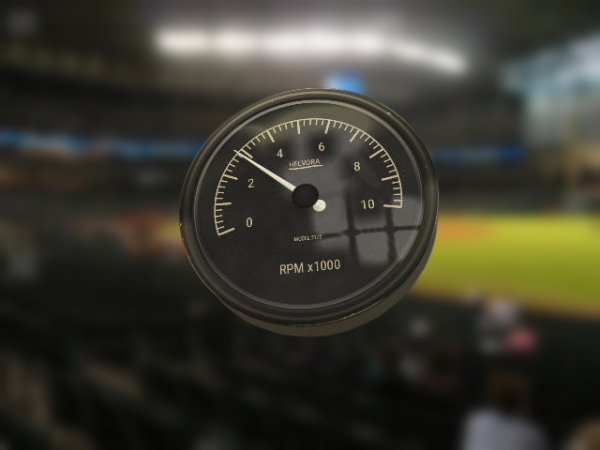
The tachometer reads 2800 rpm
